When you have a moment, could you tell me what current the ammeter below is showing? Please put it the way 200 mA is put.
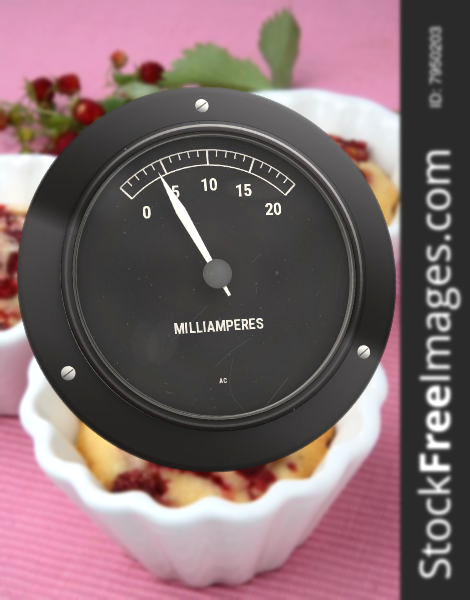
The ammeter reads 4 mA
